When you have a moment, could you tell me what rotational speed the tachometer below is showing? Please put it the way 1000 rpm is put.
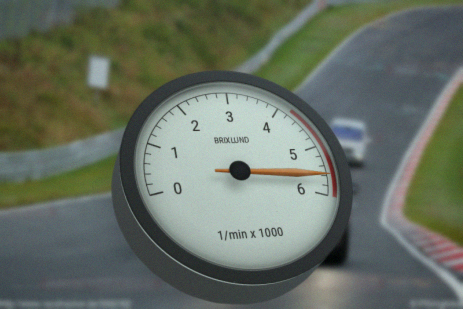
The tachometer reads 5600 rpm
